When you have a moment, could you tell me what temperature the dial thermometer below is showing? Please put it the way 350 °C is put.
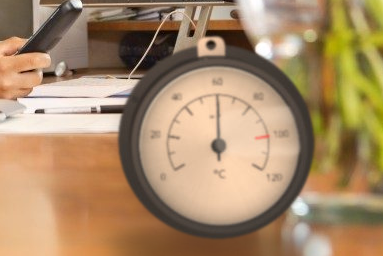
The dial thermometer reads 60 °C
